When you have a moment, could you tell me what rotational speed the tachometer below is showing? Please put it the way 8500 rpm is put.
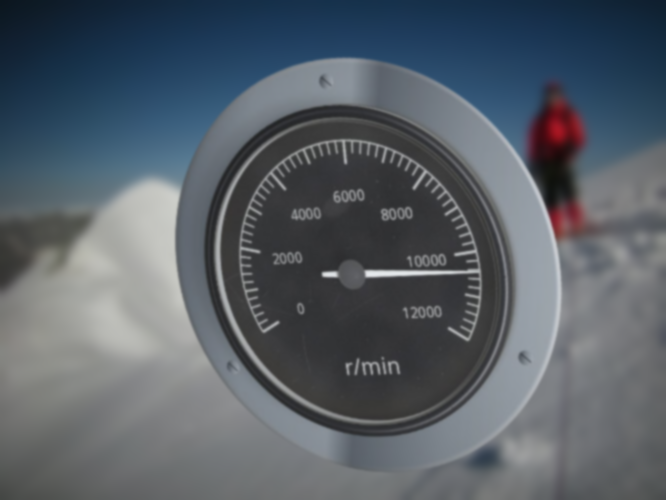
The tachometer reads 10400 rpm
